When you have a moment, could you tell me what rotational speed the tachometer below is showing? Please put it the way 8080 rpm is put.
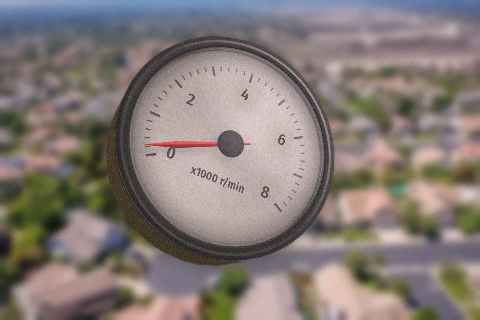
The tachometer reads 200 rpm
